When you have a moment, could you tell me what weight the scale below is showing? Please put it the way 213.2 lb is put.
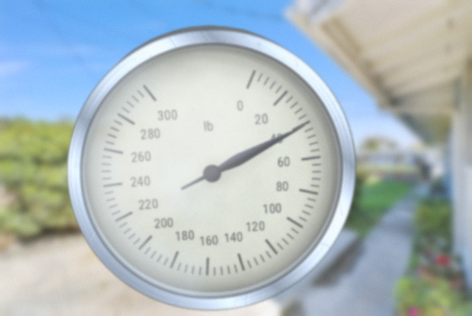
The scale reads 40 lb
